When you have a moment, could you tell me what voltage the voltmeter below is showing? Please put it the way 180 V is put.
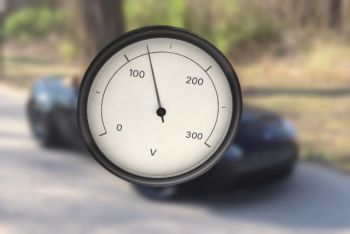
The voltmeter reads 125 V
